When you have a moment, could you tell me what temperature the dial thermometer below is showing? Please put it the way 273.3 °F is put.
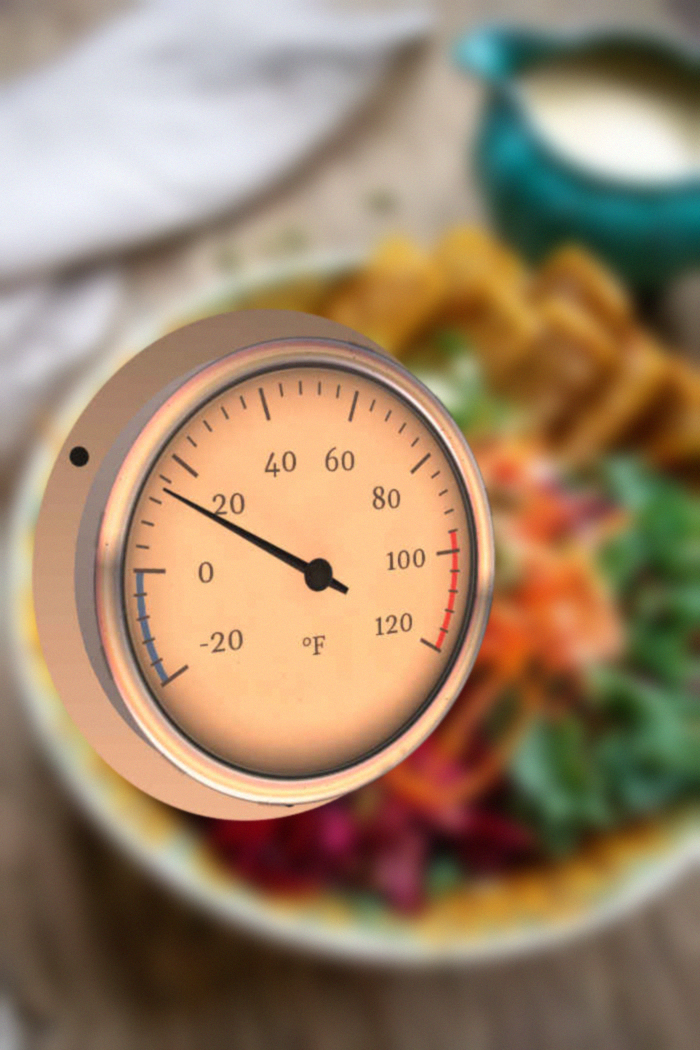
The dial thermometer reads 14 °F
